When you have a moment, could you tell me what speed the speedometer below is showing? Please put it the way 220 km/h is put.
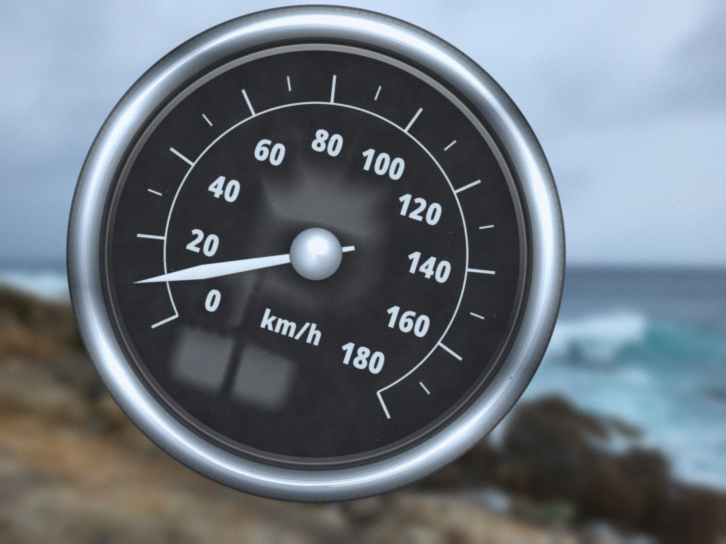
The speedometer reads 10 km/h
